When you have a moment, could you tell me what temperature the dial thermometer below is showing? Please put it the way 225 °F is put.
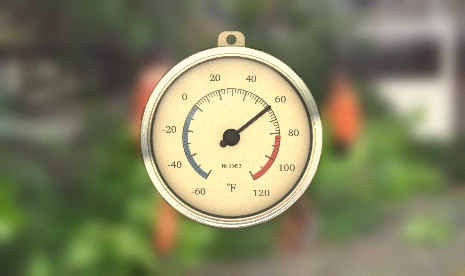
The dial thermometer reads 60 °F
